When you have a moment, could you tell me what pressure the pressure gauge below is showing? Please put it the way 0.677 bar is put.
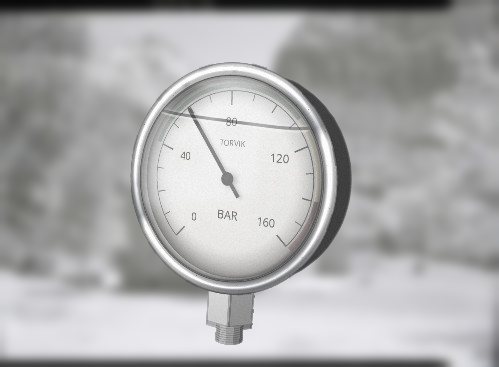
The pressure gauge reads 60 bar
